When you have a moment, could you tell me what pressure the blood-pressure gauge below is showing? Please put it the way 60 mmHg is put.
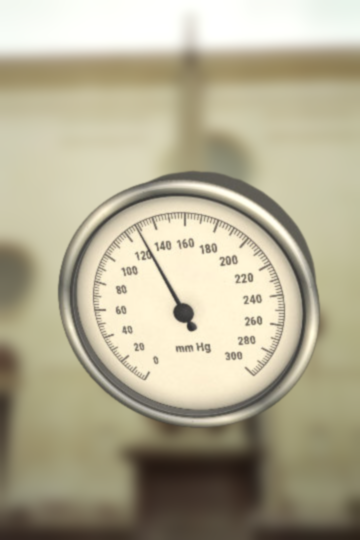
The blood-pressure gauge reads 130 mmHg
